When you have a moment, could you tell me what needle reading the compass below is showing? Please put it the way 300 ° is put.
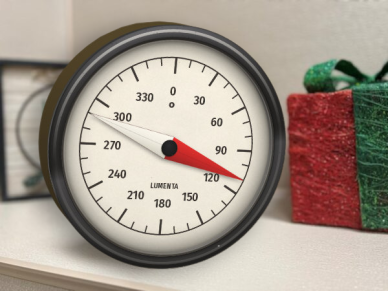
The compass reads 110 °
